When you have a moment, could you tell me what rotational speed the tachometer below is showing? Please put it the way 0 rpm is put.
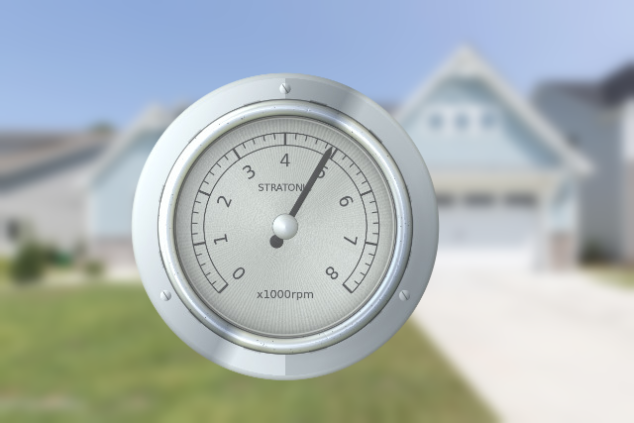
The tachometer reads 4900 rpm
